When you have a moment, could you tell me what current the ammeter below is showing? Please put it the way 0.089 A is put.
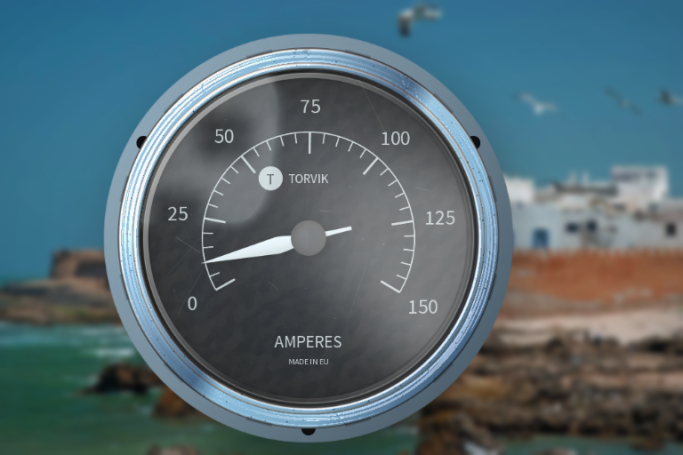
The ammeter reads 10 A
